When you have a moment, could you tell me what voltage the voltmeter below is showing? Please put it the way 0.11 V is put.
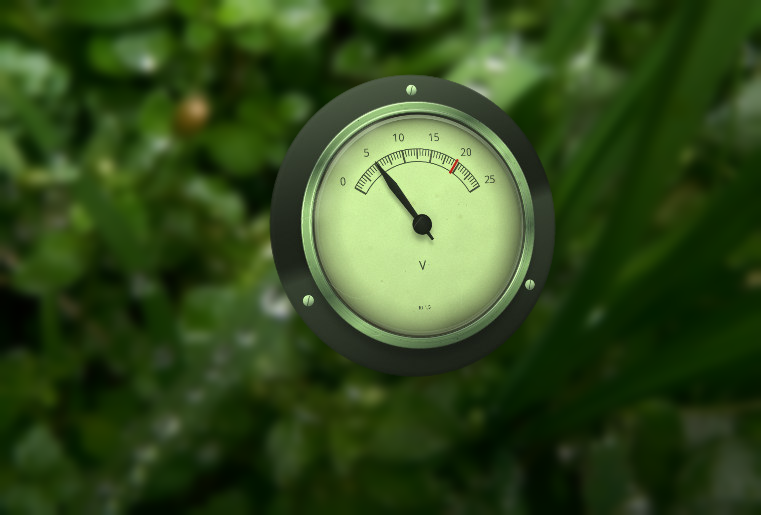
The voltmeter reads 5 V
